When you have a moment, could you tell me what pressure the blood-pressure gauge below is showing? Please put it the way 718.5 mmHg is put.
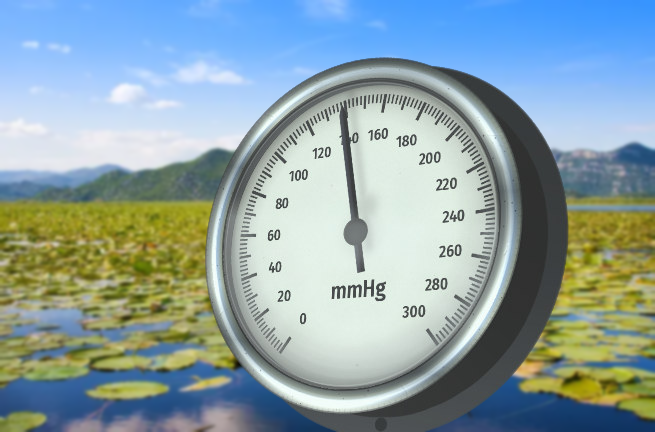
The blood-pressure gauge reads 140 mmHg
